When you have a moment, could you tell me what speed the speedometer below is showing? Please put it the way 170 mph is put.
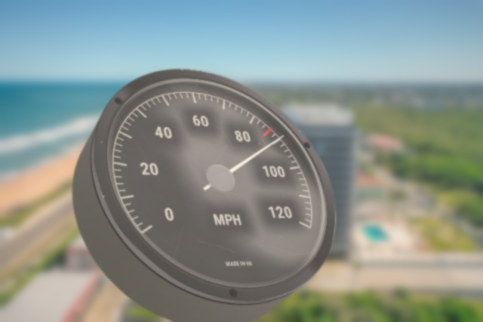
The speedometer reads 90 mph
